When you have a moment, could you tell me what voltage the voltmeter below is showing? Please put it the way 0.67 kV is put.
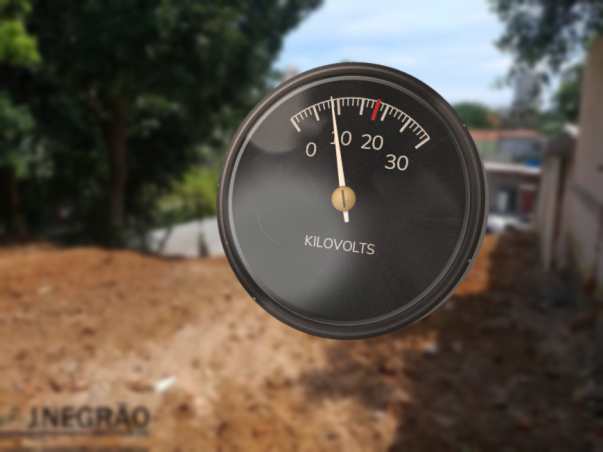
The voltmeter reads 9 kV
